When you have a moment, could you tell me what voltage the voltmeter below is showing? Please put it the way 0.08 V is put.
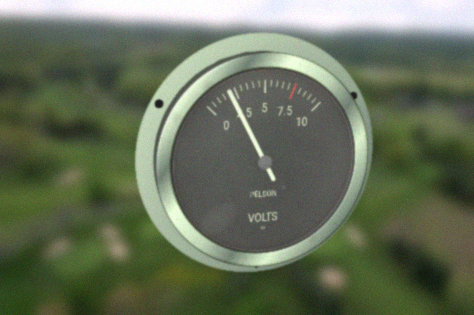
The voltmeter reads 2 V
